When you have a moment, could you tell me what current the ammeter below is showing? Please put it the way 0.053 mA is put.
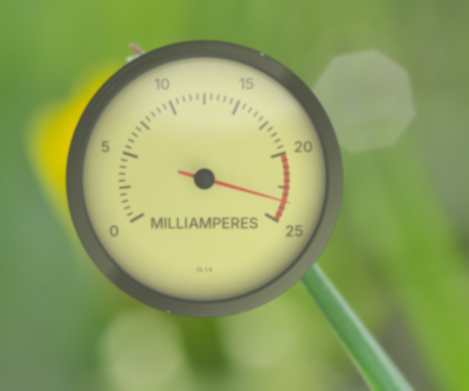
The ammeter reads 23.5 mA
